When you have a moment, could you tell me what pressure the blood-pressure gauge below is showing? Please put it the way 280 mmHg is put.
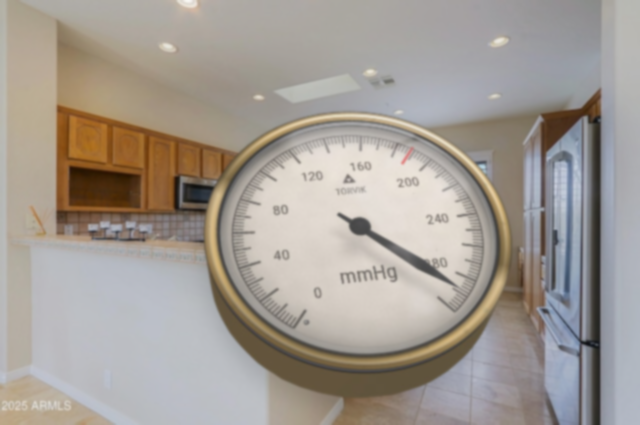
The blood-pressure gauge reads 290 mmHg
